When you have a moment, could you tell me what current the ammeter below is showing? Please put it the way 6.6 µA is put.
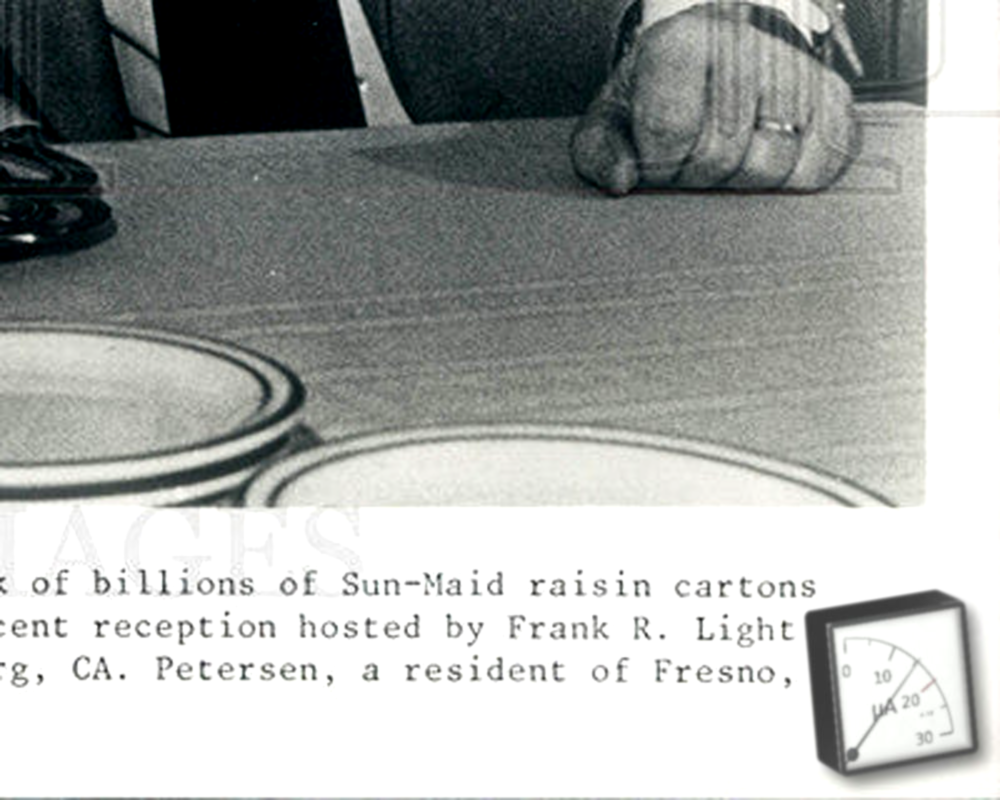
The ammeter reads 15 µA
